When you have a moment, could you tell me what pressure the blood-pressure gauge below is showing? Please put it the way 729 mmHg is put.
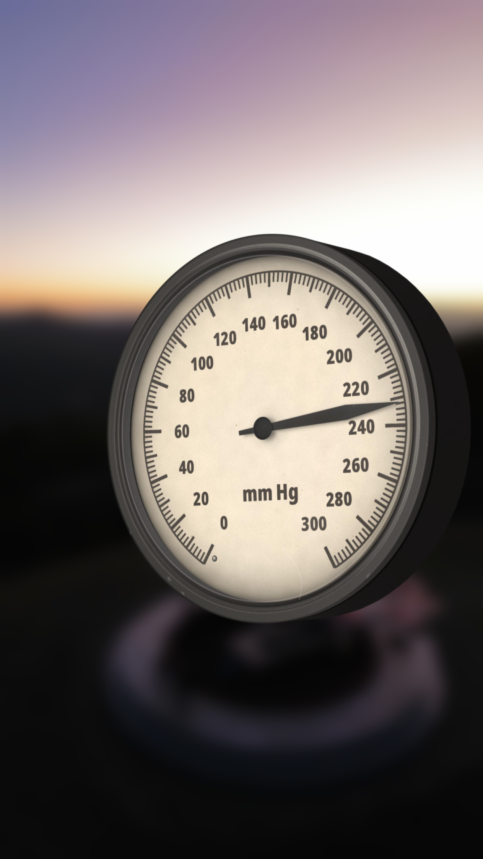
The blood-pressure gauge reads 232 mmHg
